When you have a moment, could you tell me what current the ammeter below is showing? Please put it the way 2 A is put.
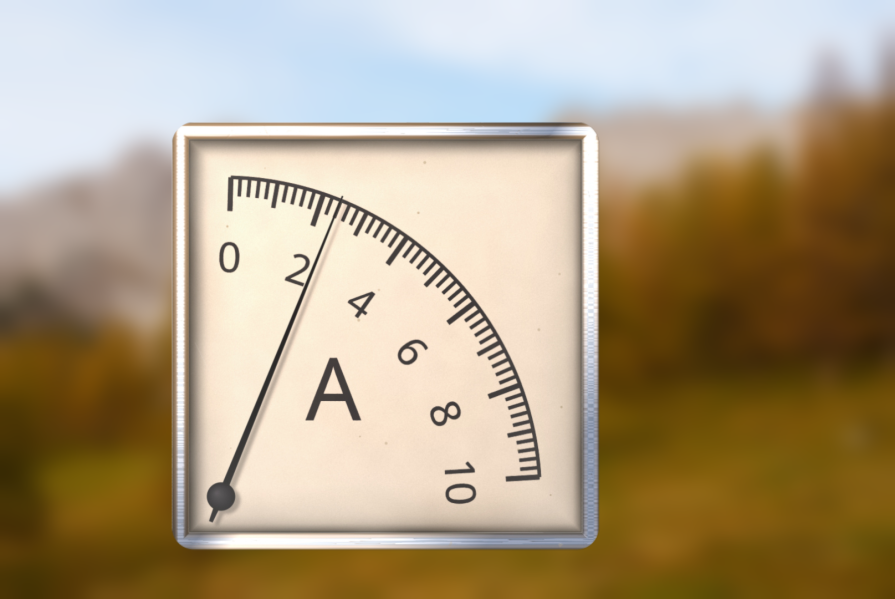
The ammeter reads 2.4 A
